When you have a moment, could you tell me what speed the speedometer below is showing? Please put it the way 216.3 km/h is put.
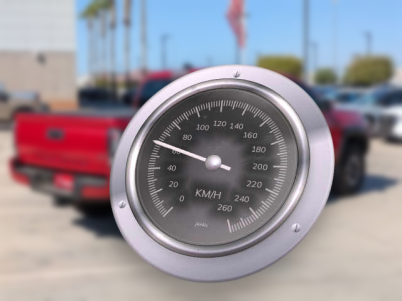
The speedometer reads 60 km/h
